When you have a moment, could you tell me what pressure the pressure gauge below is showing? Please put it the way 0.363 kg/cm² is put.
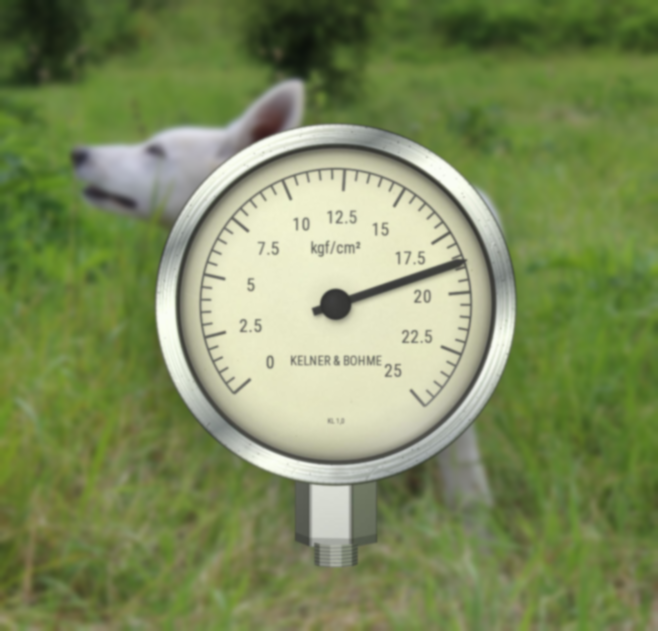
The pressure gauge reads 18.75 kg/cm²
